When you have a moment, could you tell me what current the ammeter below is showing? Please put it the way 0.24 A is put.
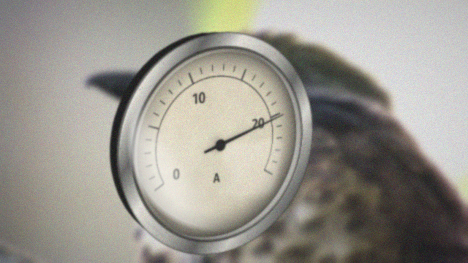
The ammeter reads 20 A
